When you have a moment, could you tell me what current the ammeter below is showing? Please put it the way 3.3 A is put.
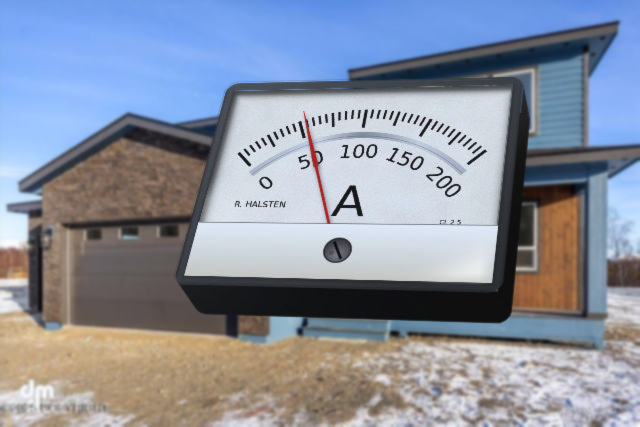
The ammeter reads 55 A
